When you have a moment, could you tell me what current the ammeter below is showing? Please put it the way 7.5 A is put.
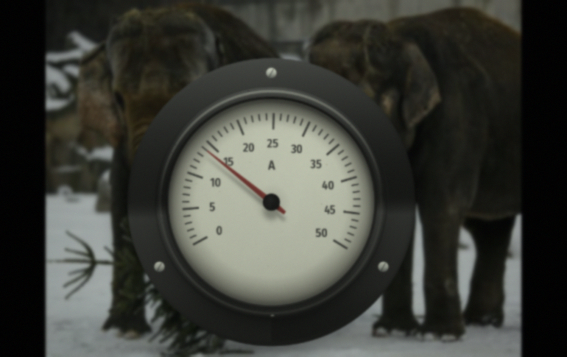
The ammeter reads 14 A
